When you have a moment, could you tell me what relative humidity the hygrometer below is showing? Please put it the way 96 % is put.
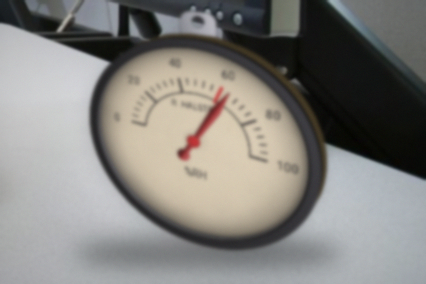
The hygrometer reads 64 %
